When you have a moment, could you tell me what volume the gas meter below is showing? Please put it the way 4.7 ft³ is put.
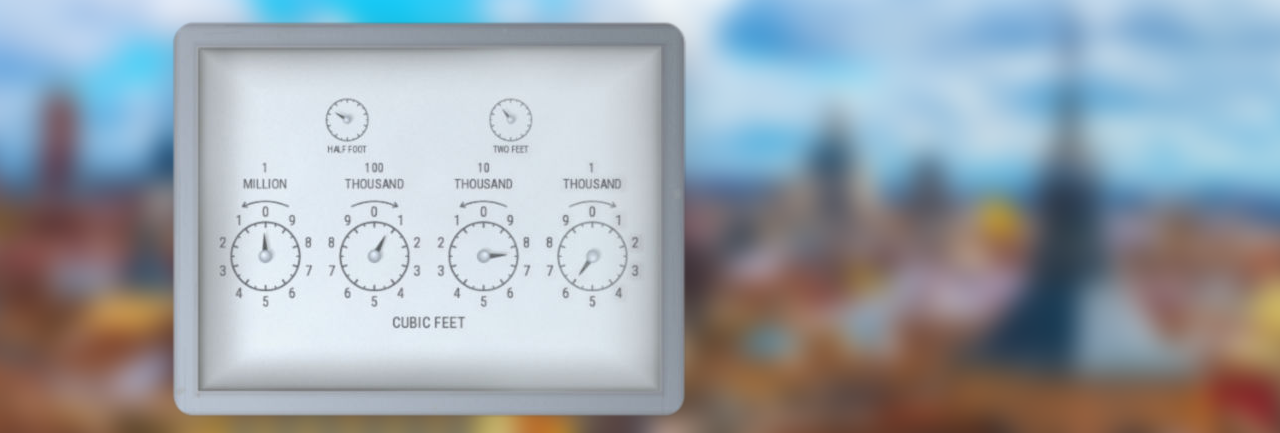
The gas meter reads 7600 ft³
